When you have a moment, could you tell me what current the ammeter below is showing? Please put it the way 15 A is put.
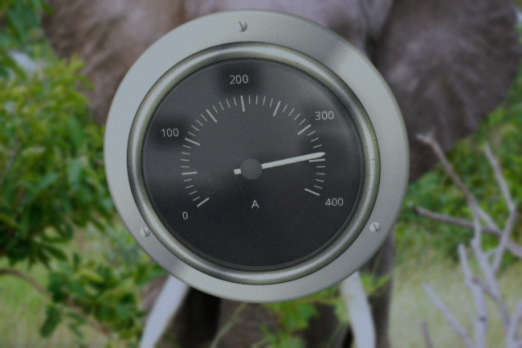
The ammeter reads 340 A
